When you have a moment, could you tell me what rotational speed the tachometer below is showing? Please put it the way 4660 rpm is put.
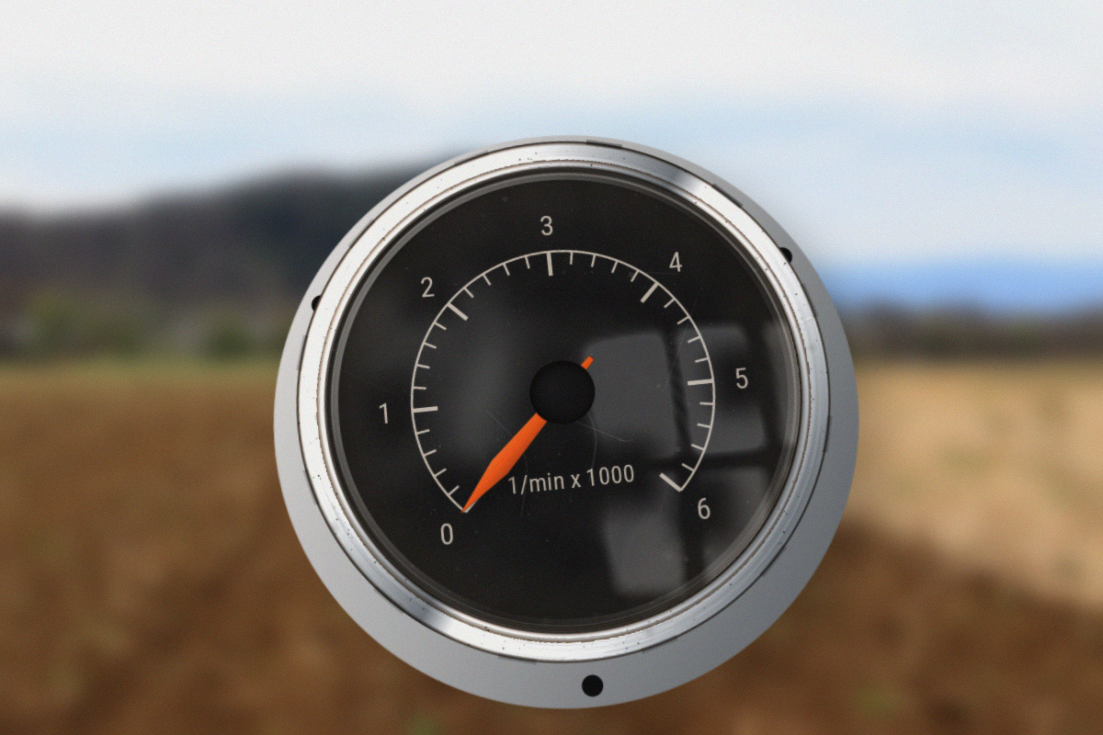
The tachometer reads 0 rpm
